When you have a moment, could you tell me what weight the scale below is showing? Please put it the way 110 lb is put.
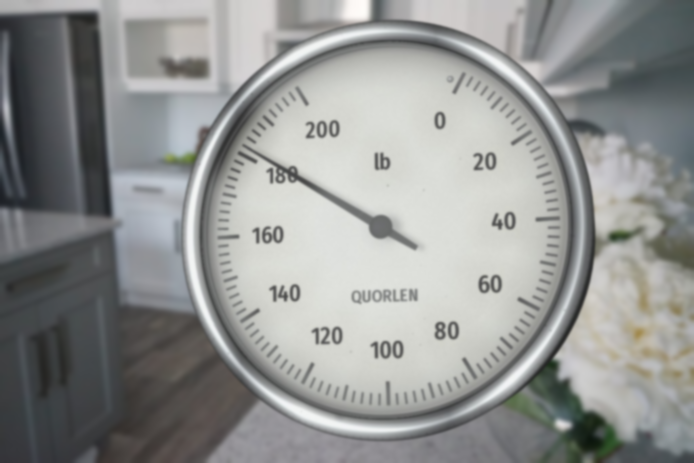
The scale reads 182 lb
